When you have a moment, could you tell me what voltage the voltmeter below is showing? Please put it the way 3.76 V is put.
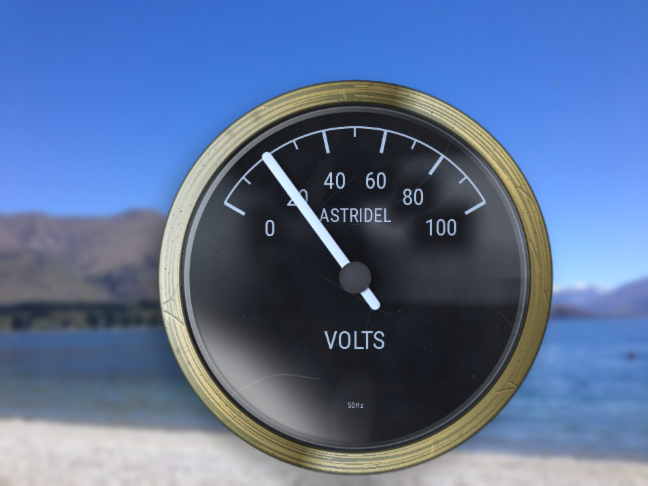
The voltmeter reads 20 V
